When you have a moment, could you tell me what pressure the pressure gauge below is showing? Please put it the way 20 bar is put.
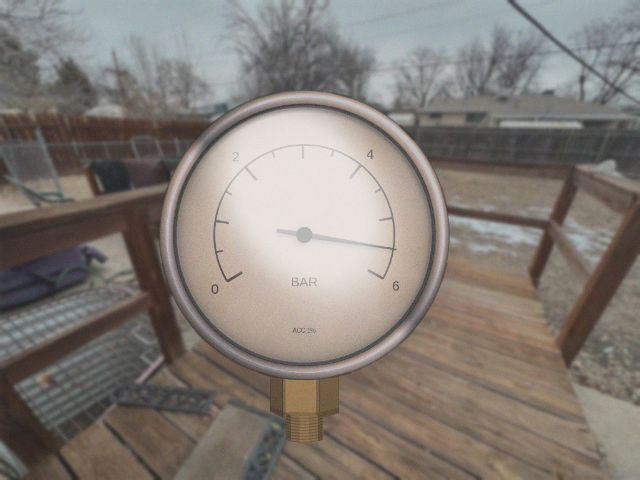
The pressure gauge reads 5.5 bar
